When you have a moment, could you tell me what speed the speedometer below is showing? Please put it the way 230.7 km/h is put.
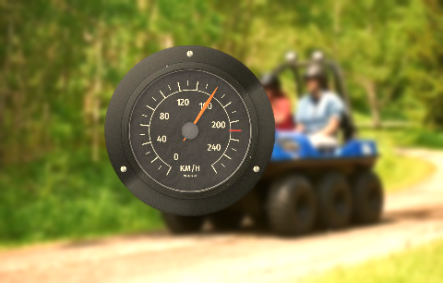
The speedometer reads 160 km/h
